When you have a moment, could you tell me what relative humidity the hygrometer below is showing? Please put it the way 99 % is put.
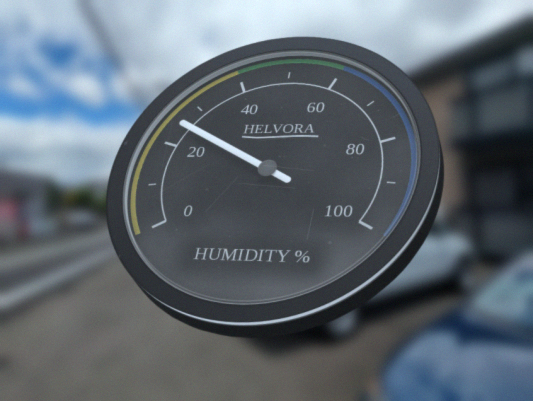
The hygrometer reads 25 %
